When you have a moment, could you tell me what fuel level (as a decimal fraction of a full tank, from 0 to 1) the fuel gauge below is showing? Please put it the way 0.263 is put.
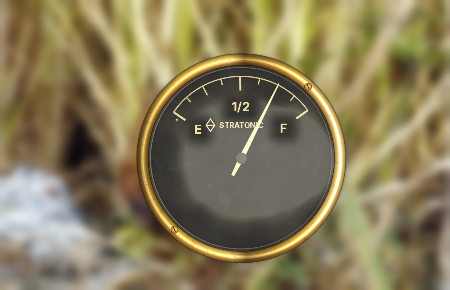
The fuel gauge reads 0.75
